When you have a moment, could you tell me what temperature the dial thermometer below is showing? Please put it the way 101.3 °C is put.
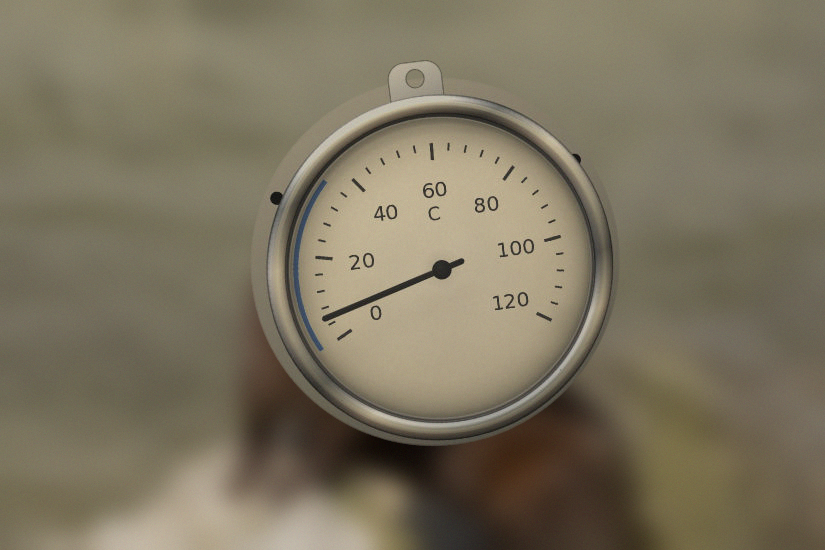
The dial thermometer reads 6 °C
